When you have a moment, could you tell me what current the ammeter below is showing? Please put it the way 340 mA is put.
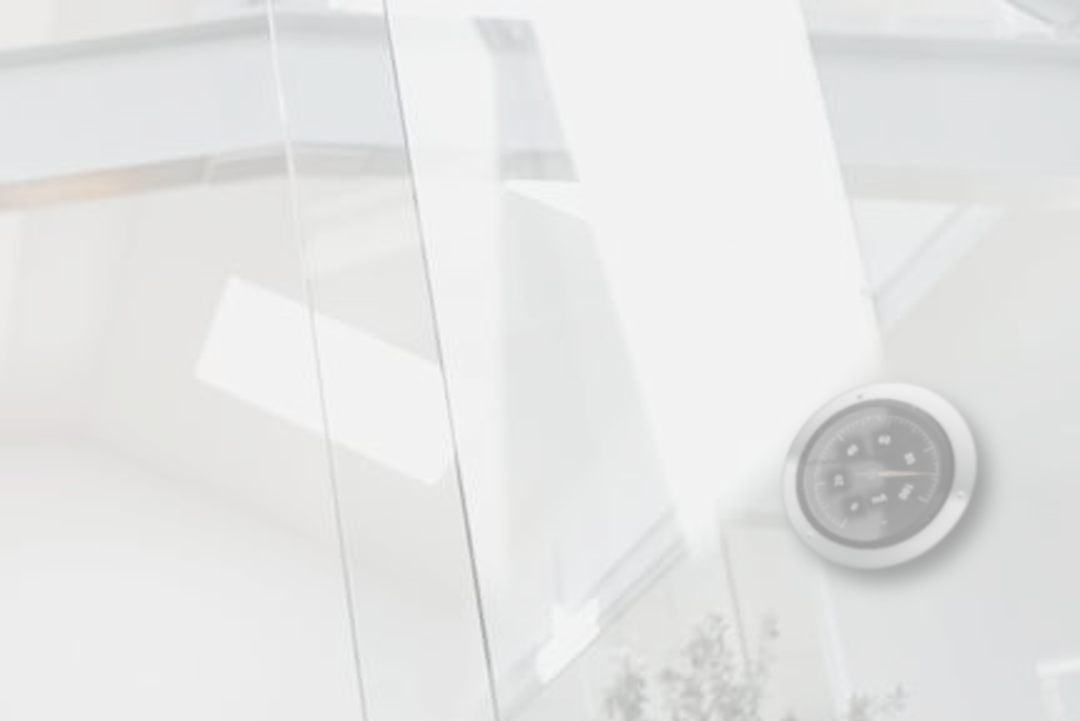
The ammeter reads 90 mA
